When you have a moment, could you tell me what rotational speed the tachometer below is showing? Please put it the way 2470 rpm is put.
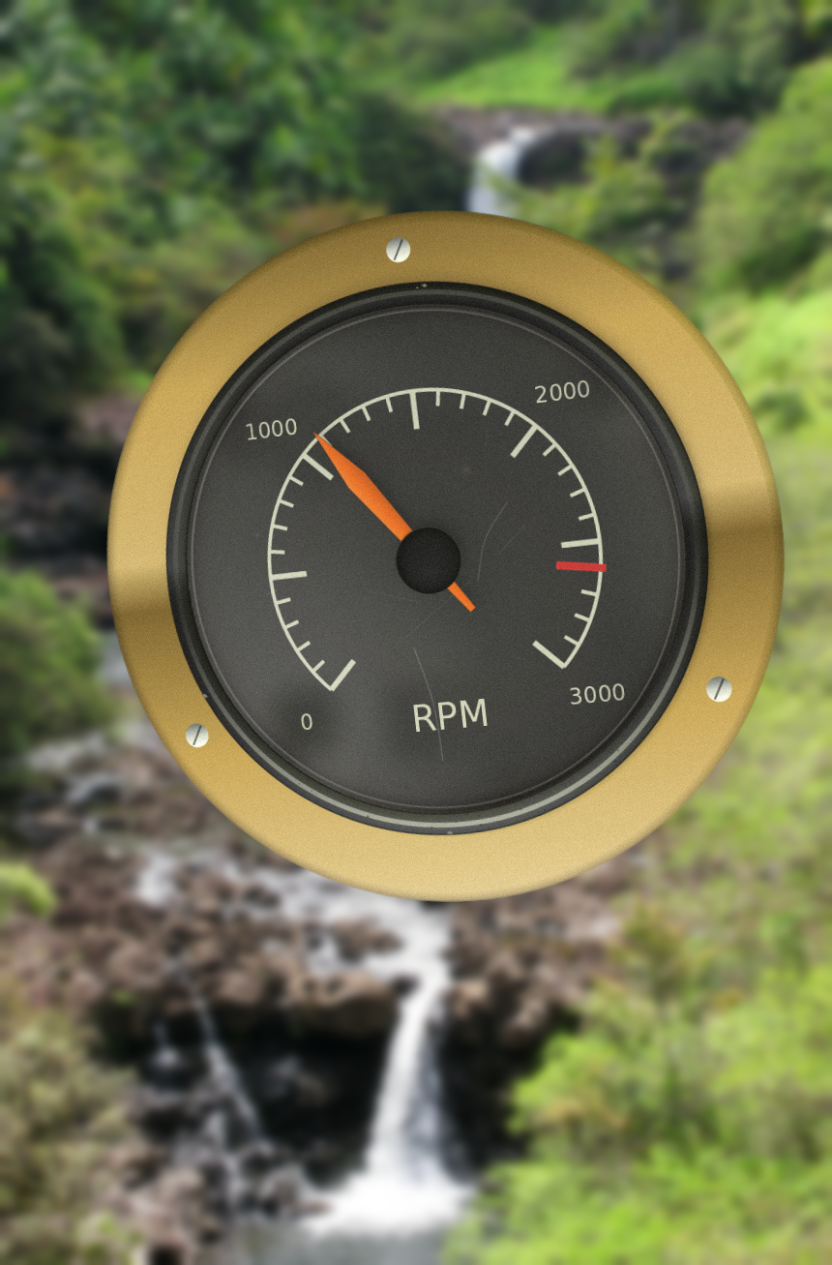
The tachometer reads 1100 rpm
